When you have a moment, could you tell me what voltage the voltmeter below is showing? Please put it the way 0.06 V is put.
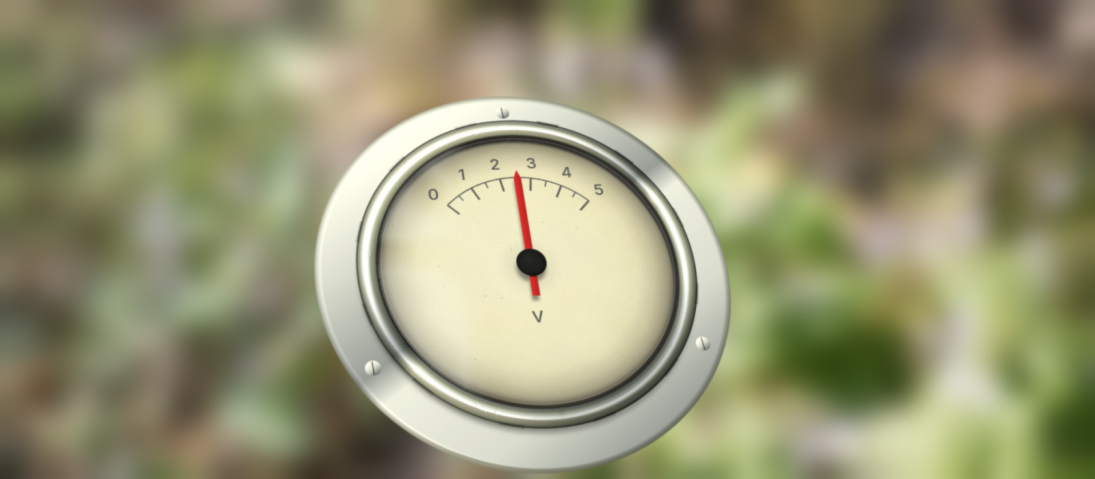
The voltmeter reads 2.5 V
